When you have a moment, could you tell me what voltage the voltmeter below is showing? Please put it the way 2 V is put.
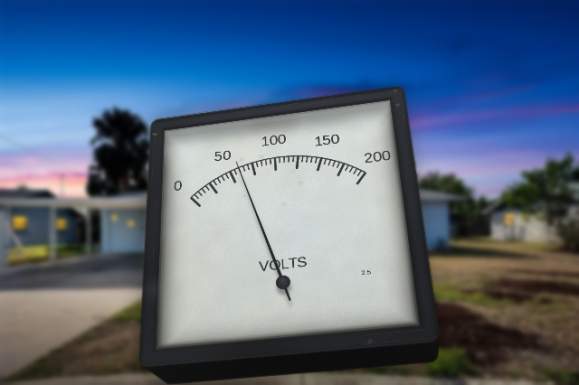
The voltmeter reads 60 V
